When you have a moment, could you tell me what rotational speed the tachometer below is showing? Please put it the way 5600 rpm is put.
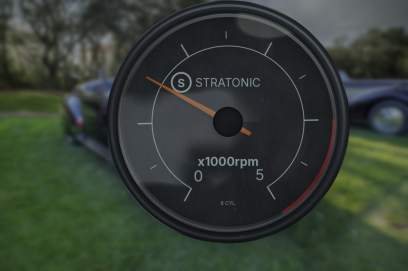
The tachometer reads 1500 rpm
